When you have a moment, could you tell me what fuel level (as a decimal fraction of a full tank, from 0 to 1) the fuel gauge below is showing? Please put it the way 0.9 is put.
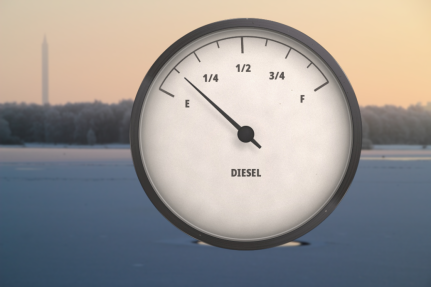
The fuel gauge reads 0.125
